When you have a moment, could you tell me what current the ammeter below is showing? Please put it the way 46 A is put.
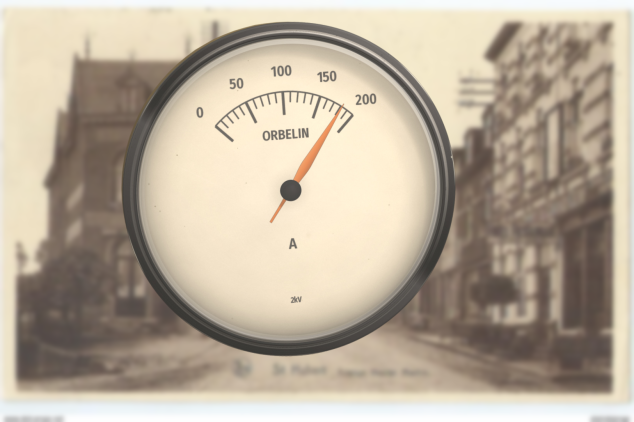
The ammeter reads 180 A
